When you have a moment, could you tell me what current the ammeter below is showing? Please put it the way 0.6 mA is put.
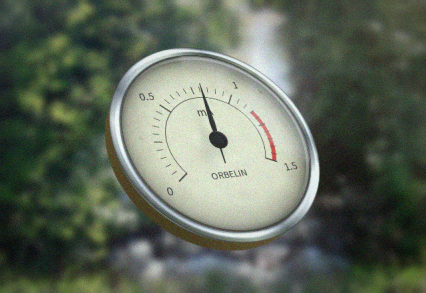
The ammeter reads 0.8 mA
